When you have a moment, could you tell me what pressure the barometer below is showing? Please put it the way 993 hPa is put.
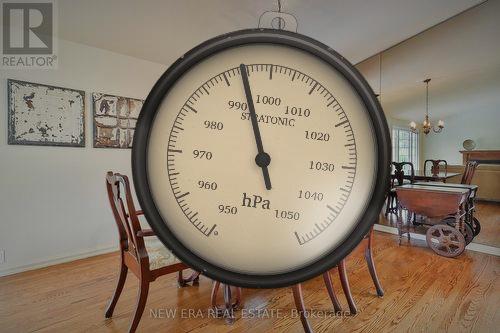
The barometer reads 994 hPa
